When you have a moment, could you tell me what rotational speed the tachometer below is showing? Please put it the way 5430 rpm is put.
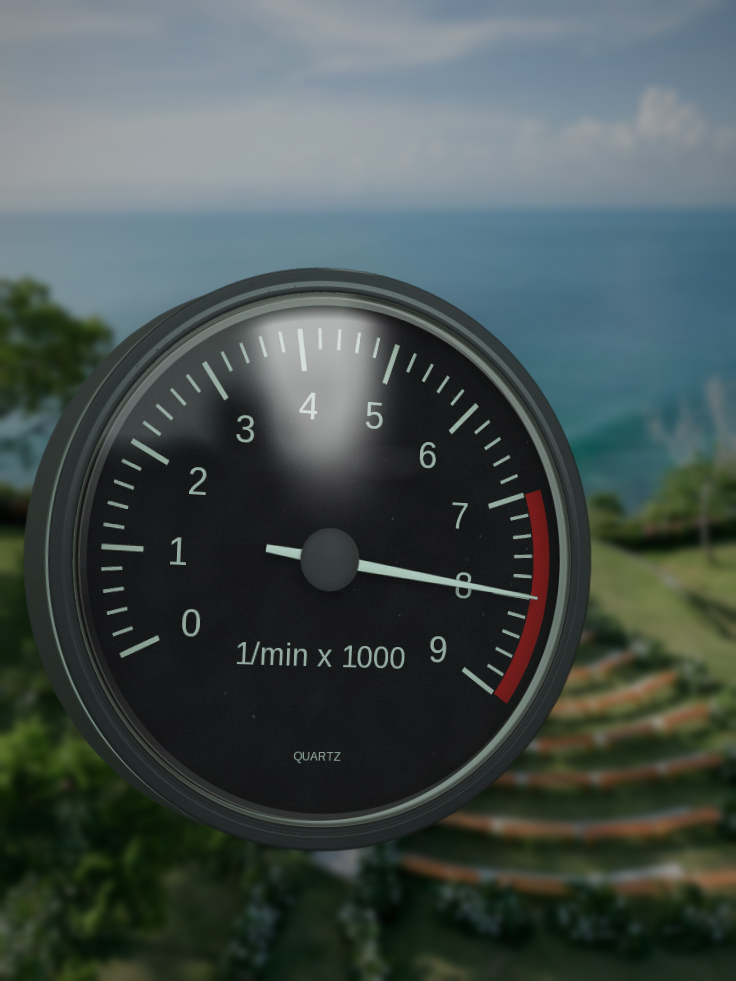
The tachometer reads 8000 rpm
